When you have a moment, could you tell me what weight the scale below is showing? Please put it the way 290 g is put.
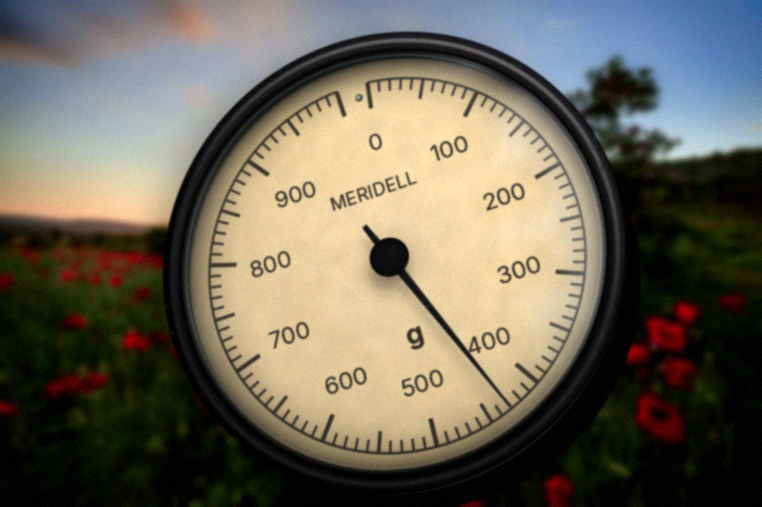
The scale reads 430 g
